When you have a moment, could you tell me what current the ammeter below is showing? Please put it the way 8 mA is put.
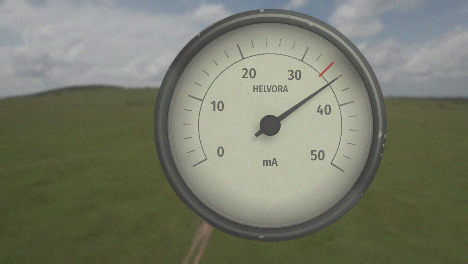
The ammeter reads 36 mA
